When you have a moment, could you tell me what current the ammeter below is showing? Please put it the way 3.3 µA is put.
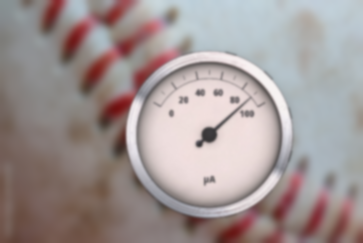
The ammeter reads 90 µA
